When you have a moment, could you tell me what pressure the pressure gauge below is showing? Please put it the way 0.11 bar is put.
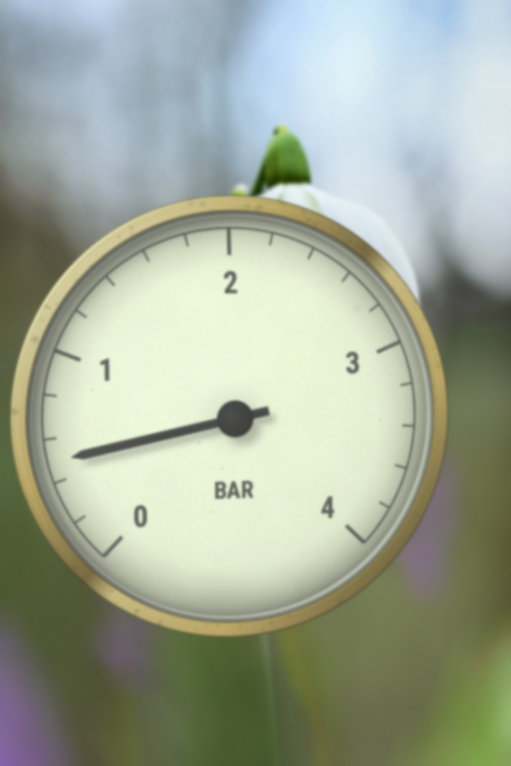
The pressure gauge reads 0.5 bar
